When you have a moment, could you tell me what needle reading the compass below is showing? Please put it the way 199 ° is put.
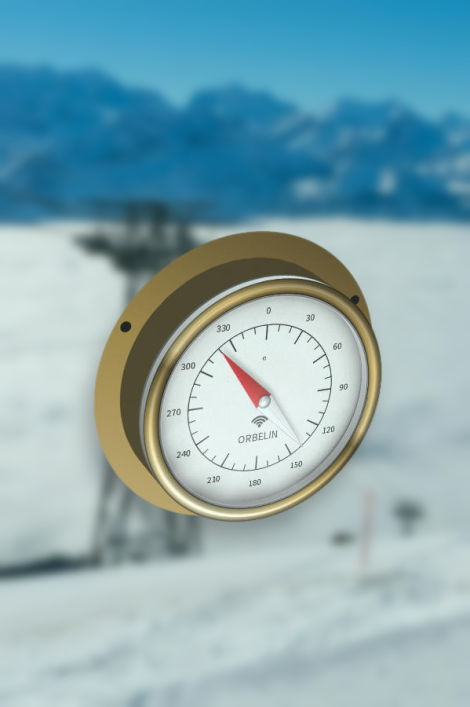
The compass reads 320 °
